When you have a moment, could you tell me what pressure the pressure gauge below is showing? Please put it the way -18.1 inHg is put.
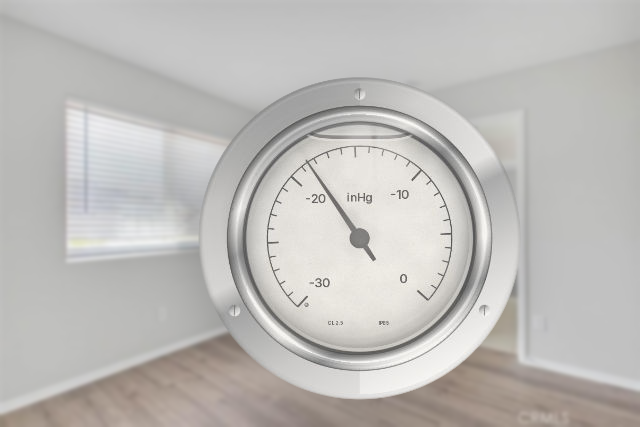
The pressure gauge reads -18.5 inHg
